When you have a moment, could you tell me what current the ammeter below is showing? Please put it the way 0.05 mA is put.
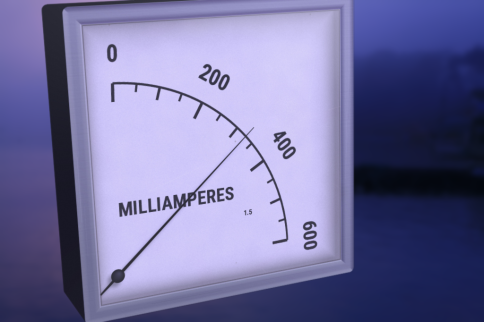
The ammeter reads 325 mA
